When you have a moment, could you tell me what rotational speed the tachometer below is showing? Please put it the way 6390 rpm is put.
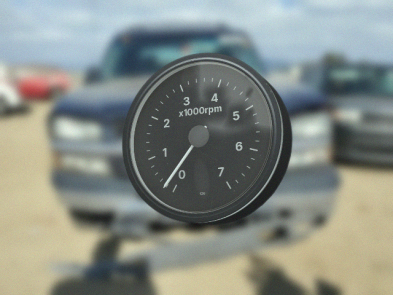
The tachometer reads 200 rpm
